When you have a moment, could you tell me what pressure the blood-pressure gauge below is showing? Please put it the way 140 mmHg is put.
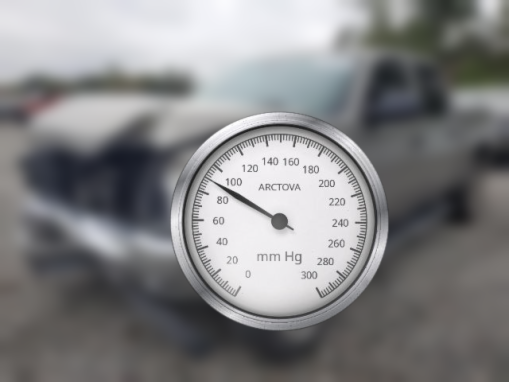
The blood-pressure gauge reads 90 mmHg
